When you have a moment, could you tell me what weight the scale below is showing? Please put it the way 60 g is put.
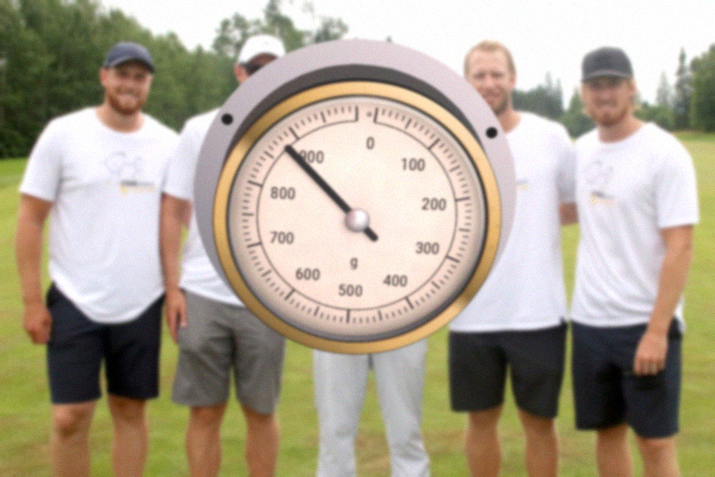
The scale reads 880 g
